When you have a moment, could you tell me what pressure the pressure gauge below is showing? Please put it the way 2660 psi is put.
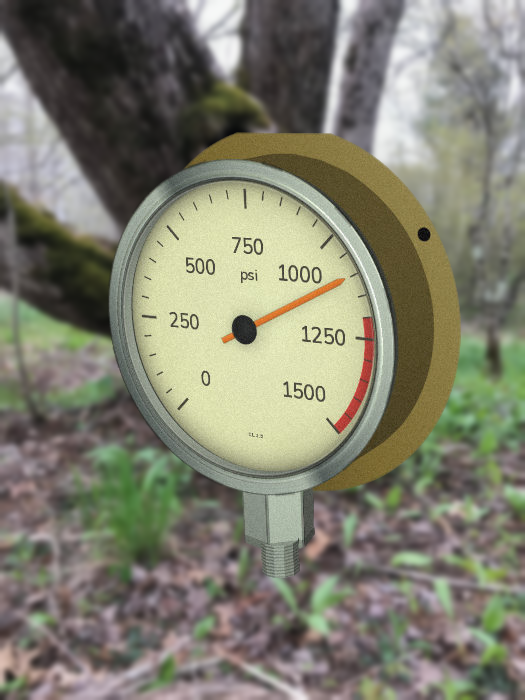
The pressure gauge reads 1100 psi
